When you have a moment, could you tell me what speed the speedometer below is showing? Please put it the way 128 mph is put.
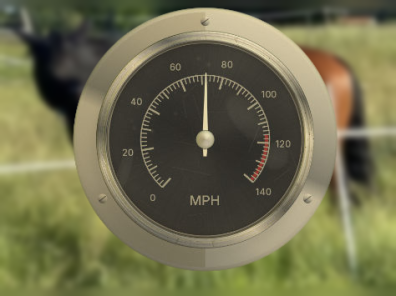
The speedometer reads 72 mph
